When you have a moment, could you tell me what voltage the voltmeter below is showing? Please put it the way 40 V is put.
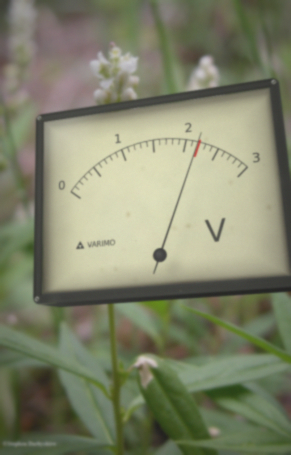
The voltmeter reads 2.2 V
